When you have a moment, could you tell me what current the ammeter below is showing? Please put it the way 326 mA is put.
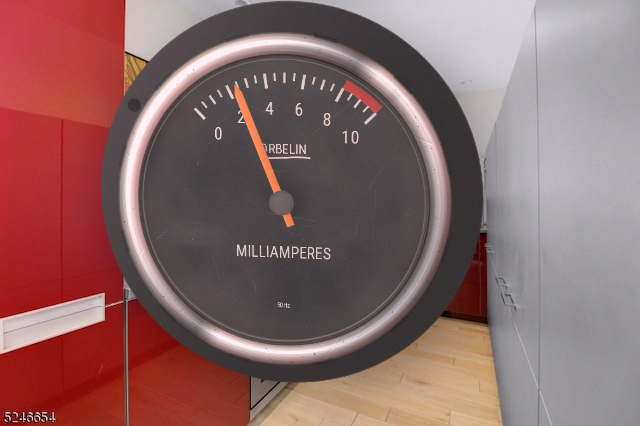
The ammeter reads 2.5 mA
